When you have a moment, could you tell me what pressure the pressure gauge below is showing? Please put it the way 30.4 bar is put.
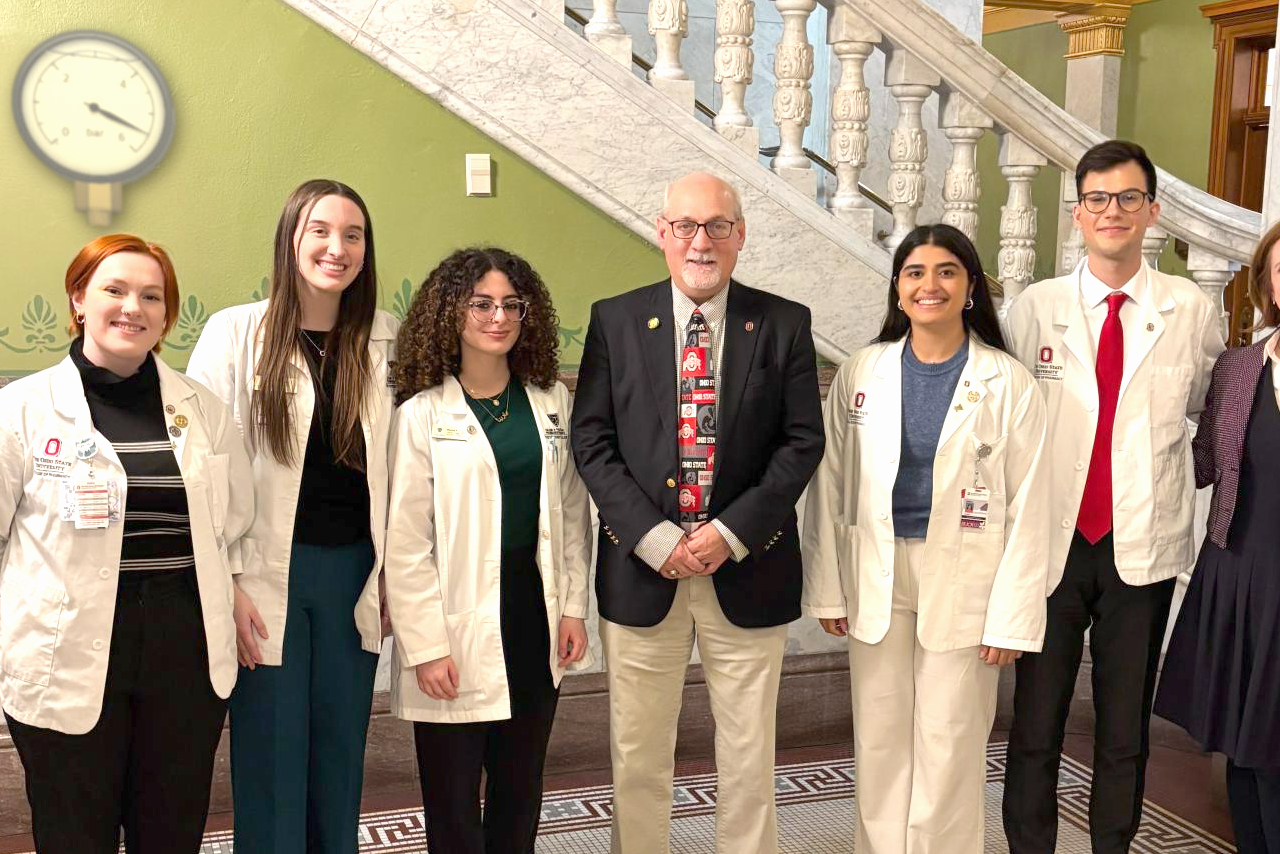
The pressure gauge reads 5.5 bar
